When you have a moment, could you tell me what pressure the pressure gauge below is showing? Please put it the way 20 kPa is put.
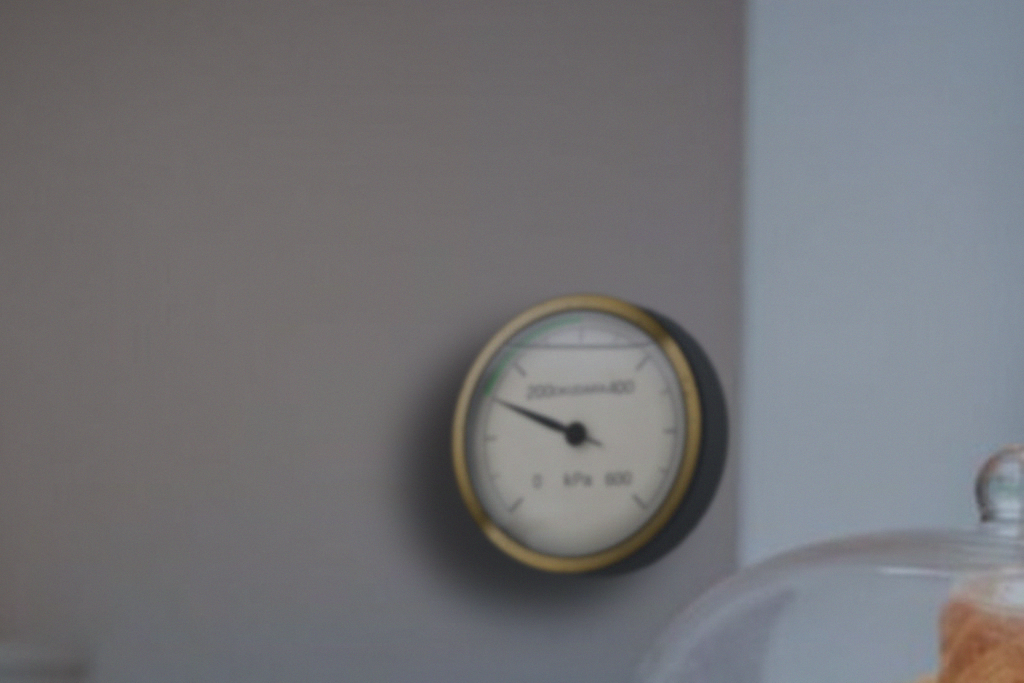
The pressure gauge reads 150 kPa
